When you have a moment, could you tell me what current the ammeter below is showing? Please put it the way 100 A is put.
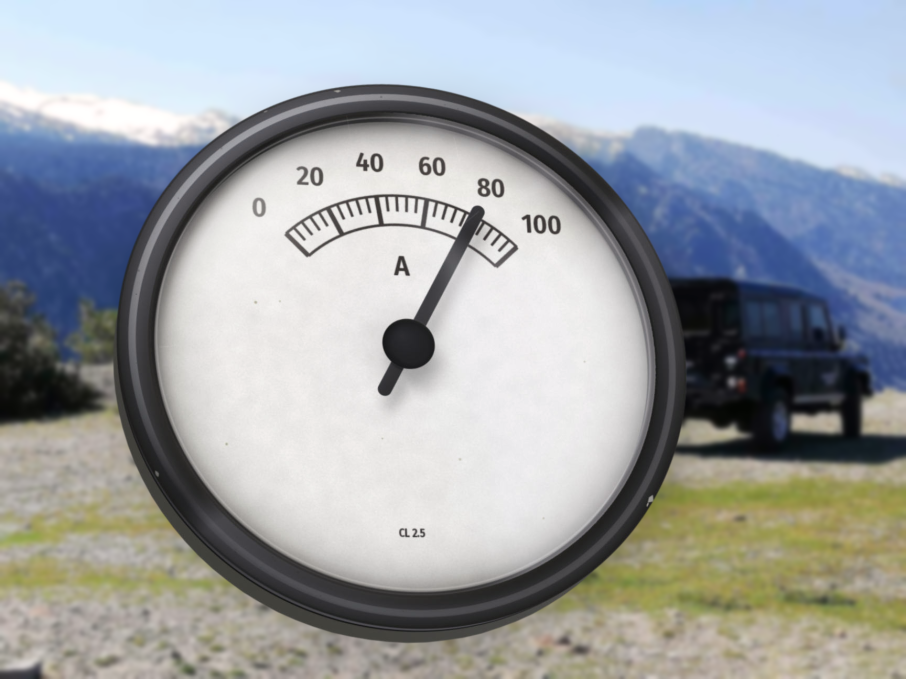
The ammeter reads 80 A
